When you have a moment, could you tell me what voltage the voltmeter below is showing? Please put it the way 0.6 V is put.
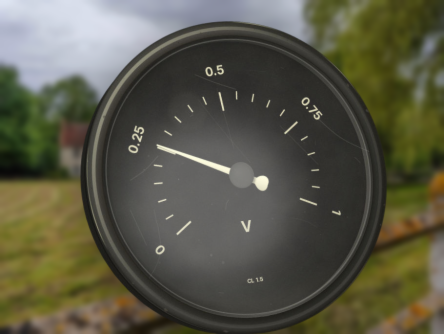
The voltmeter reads 0.25 V
